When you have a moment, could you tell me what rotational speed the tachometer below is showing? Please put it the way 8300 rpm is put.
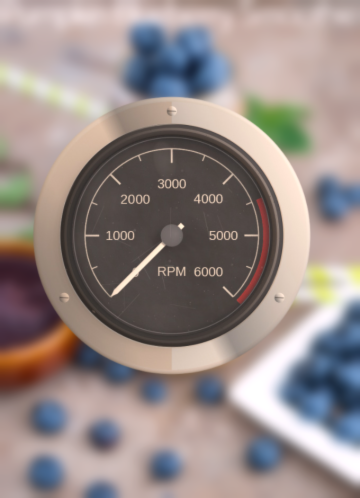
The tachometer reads 0 rpm
